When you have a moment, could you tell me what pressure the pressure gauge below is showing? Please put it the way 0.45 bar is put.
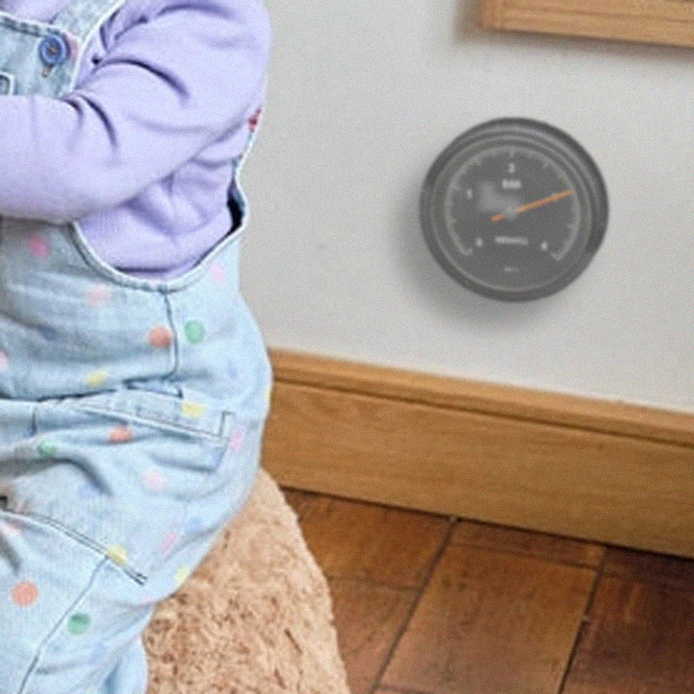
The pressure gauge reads 3 bar
